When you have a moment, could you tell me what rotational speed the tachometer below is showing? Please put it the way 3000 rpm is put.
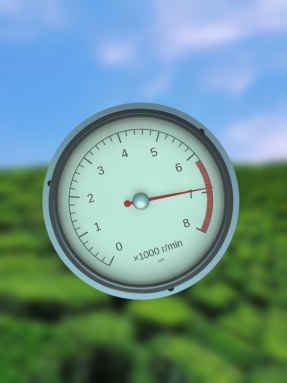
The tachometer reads 6900 rpm
